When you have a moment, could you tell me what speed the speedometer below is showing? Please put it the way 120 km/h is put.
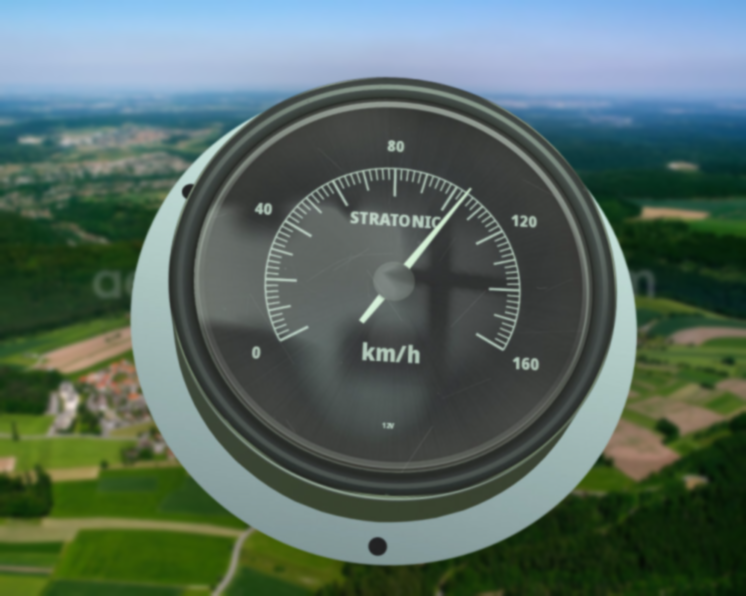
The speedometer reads 104 km/h
